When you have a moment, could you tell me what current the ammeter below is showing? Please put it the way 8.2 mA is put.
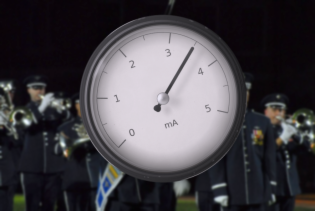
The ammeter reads 3.5 mA
